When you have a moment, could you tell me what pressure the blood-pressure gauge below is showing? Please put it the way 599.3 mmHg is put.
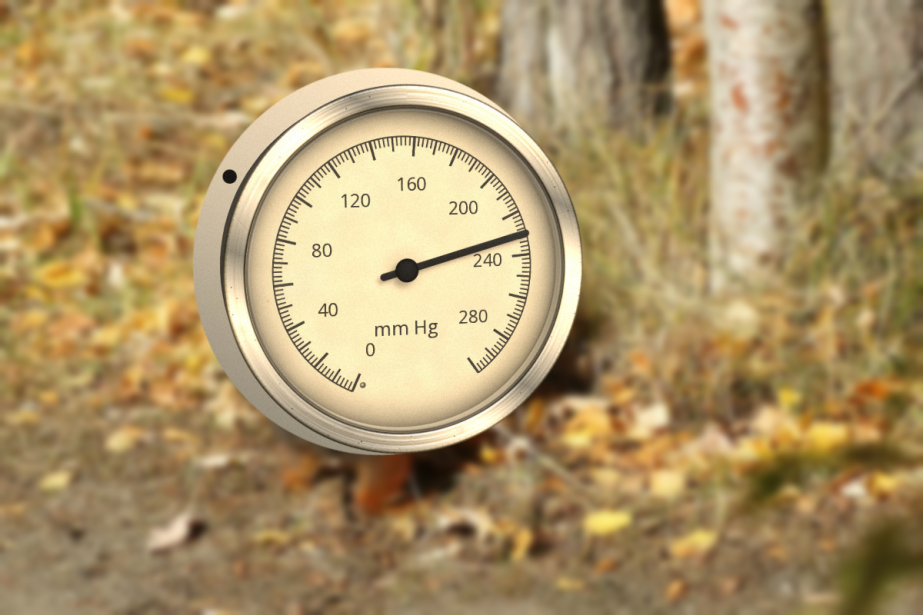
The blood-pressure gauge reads 230 mmHg
